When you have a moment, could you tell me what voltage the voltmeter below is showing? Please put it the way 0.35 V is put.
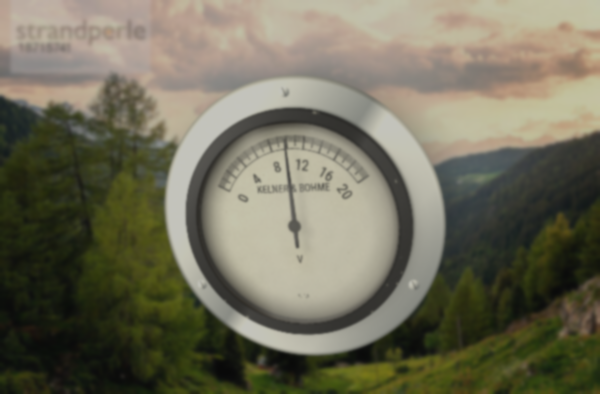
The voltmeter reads 10 V
